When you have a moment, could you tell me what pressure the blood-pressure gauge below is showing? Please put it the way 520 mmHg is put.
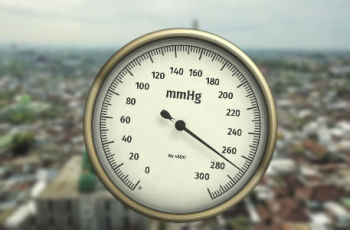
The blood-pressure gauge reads 270 mmHg
